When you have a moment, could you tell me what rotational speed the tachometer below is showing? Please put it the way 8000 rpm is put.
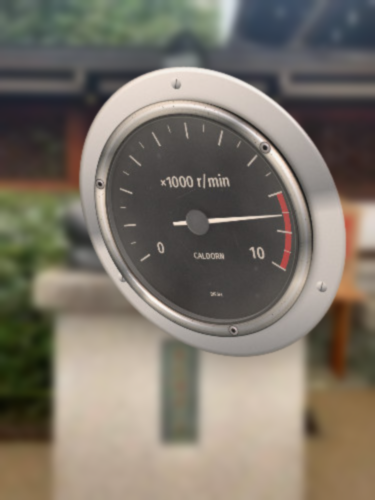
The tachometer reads 8500 rpm
